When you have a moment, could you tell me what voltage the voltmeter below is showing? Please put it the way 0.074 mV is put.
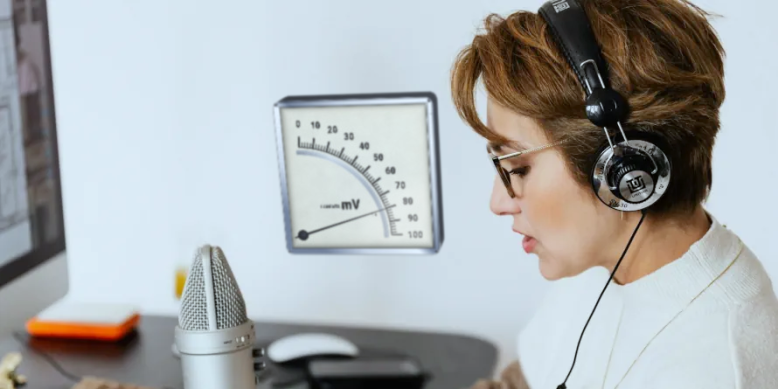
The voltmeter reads 80 mV
